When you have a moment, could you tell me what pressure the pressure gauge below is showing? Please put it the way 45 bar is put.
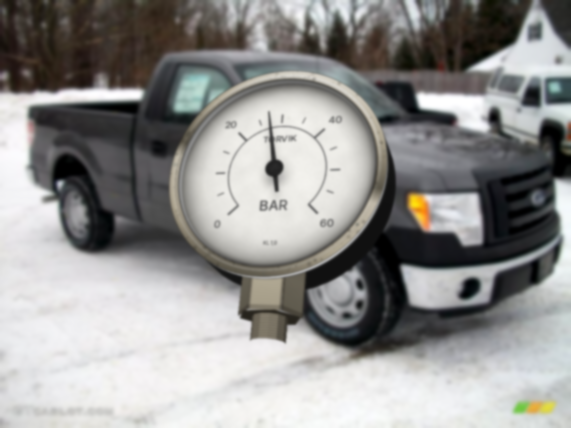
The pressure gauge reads 27.5 bar
